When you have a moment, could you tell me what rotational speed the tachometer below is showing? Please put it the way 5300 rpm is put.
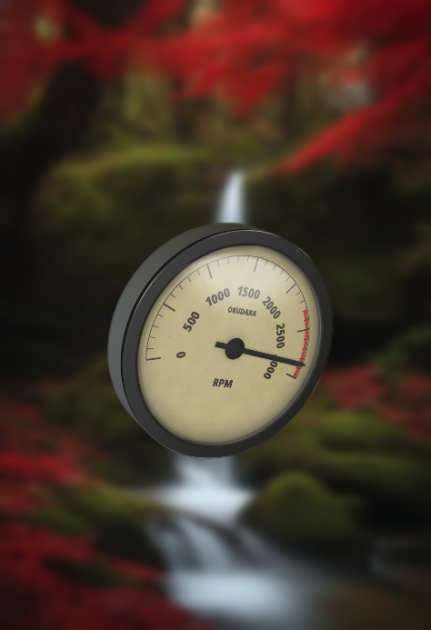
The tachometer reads 2850 rpm
